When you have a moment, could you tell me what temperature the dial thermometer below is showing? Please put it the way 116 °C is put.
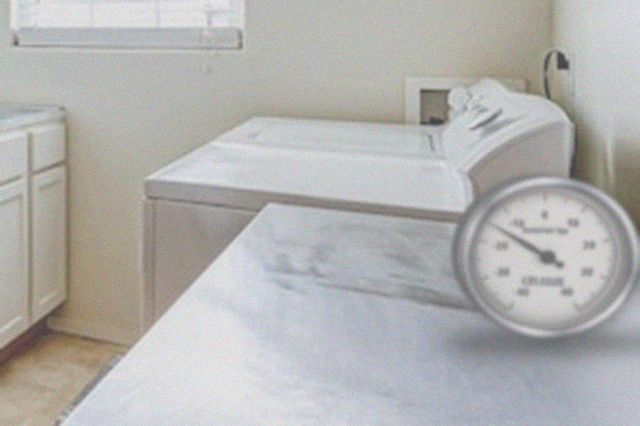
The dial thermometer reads -15 °C
